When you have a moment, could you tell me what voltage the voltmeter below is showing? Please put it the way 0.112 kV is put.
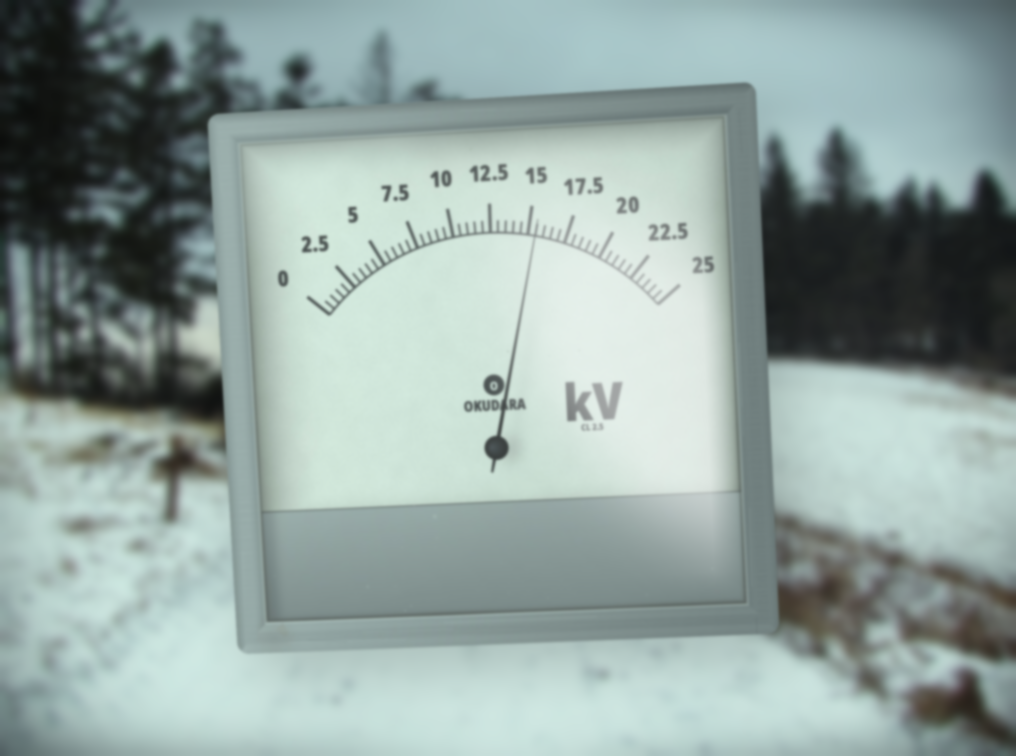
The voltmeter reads 15.5 kV
